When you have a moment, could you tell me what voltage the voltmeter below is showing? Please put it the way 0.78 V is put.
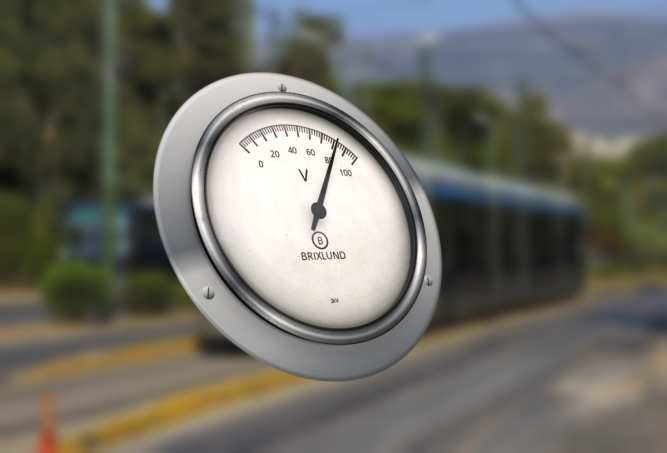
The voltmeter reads 80 V
